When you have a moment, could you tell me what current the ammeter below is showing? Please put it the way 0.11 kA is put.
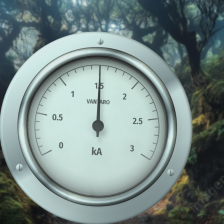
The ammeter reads 1.5 kA
